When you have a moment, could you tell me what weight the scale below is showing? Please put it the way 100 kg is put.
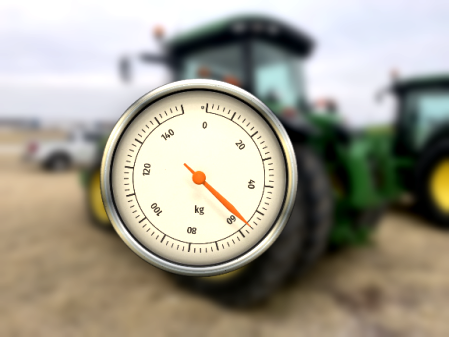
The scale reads 56 kg
